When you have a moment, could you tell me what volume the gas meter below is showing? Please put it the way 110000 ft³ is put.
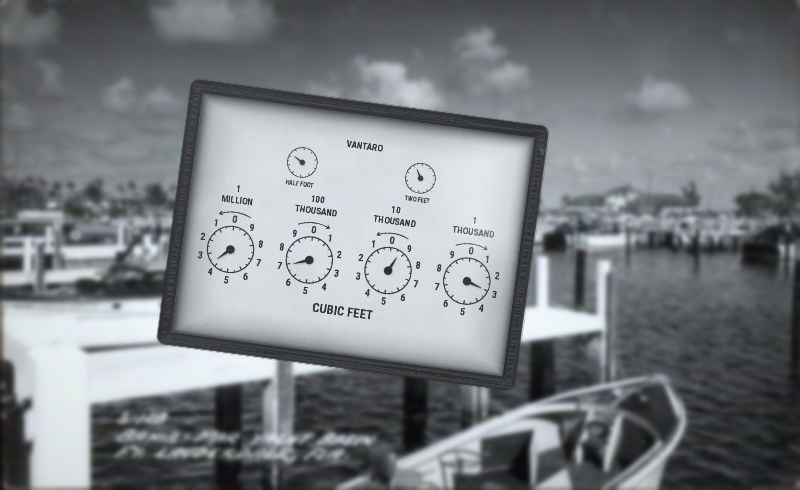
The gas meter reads 369300 ft³
